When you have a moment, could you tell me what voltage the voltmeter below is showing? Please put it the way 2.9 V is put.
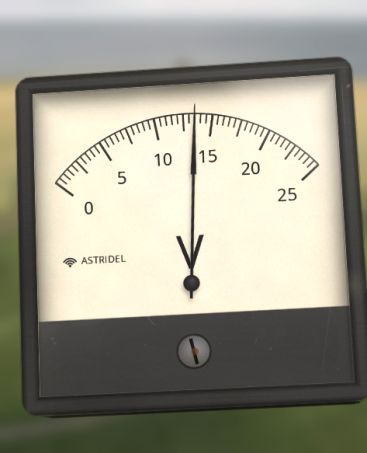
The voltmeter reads 13.5 V
